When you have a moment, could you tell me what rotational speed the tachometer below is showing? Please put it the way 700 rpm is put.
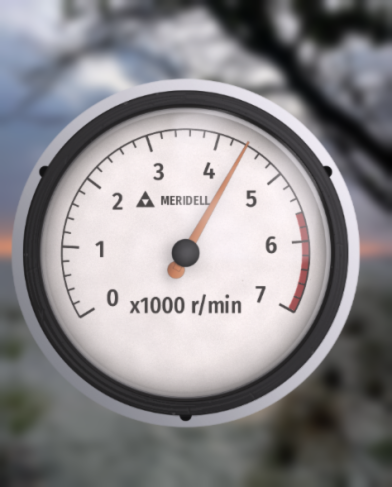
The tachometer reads 4400 rpm
